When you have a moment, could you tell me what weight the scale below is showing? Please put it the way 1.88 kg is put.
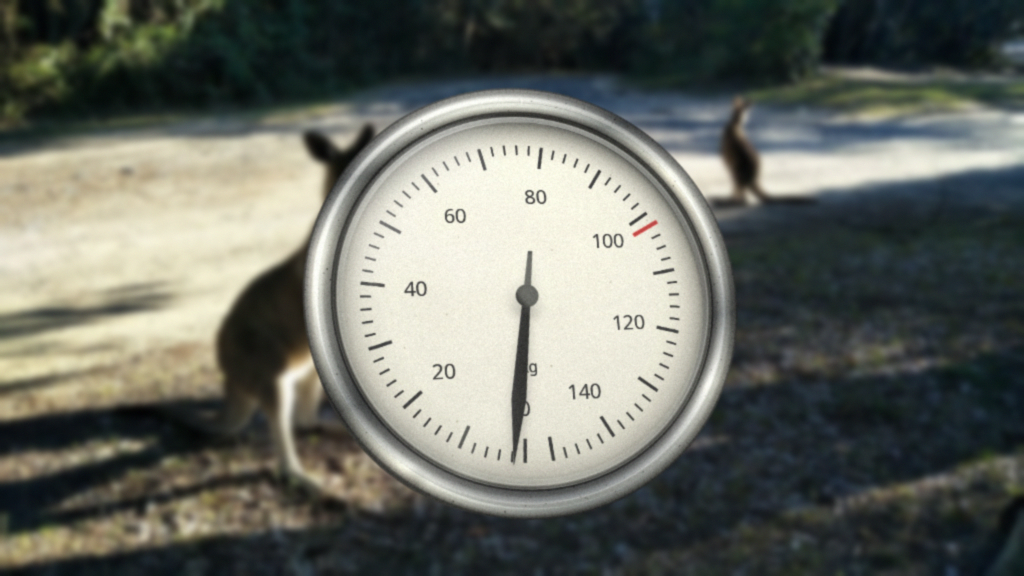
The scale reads 2 kg
